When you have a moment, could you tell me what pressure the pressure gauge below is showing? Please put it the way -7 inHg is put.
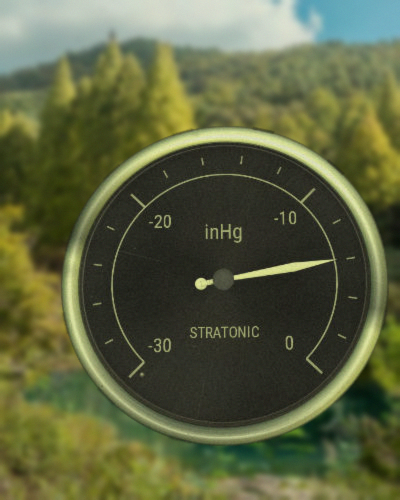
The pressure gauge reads -6 inHg
